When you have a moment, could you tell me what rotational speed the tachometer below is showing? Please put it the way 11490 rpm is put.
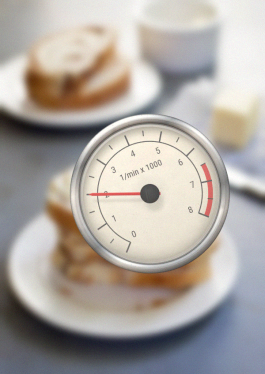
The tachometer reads 2000 rpm
